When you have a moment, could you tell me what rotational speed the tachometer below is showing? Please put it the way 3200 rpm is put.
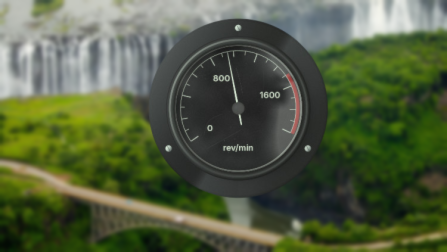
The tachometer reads 950 rpm
